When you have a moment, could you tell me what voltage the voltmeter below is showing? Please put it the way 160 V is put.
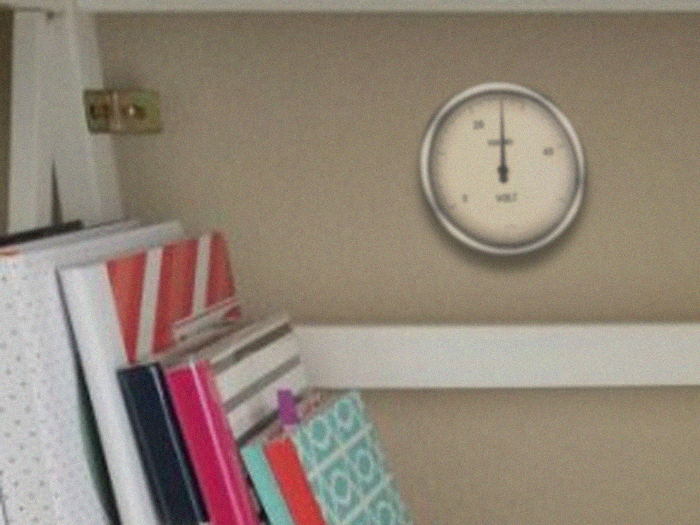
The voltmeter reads 26 V
